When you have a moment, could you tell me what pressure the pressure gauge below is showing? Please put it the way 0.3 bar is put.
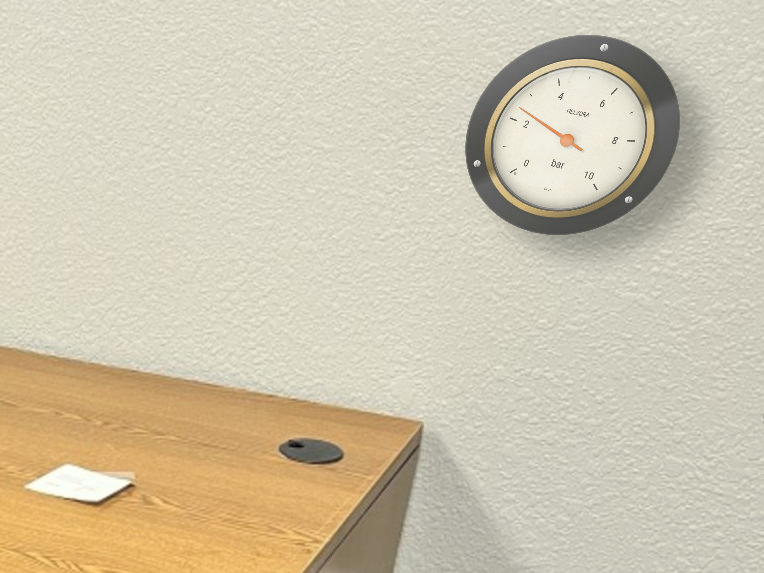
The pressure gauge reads 2.5 bar
